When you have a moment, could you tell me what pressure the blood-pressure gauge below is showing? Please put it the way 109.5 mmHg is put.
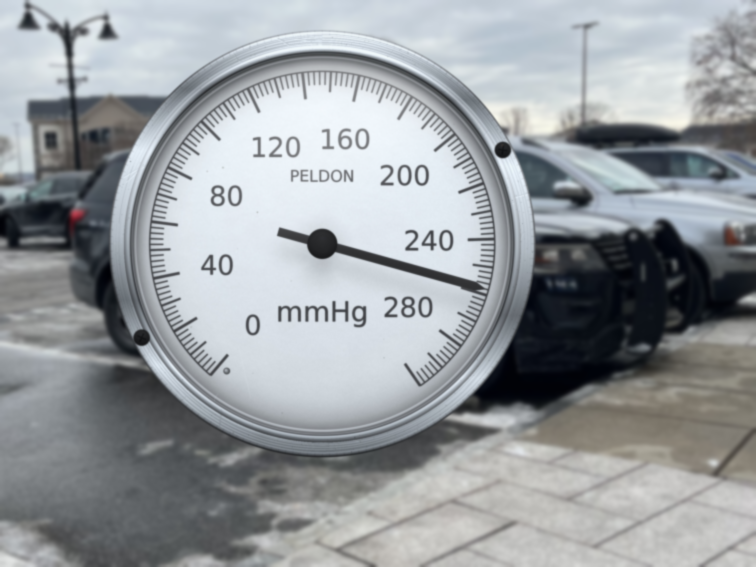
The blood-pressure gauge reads 258 mmHg
